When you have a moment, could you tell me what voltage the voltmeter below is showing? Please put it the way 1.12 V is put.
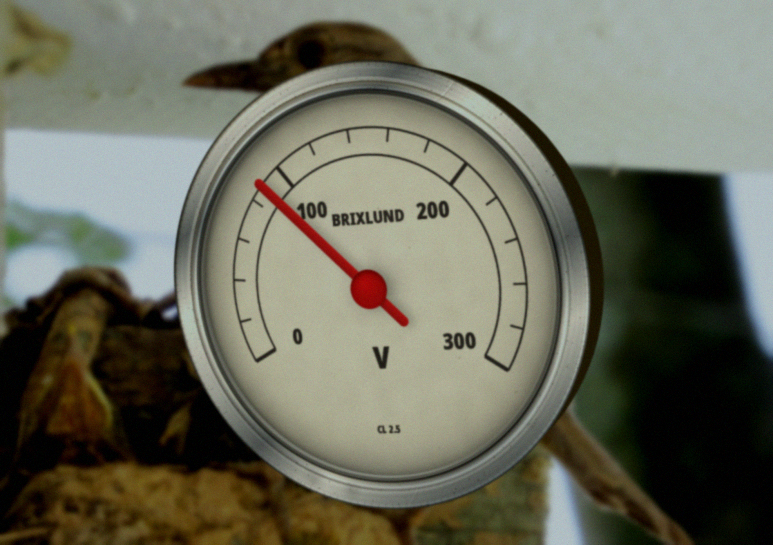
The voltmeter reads 90 V
